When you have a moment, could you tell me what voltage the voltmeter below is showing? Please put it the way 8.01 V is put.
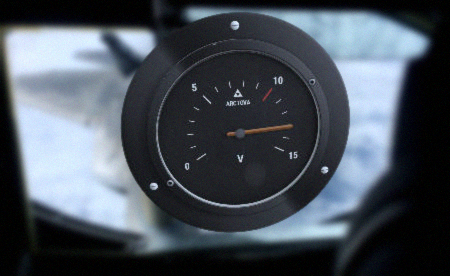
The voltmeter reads 13 V
